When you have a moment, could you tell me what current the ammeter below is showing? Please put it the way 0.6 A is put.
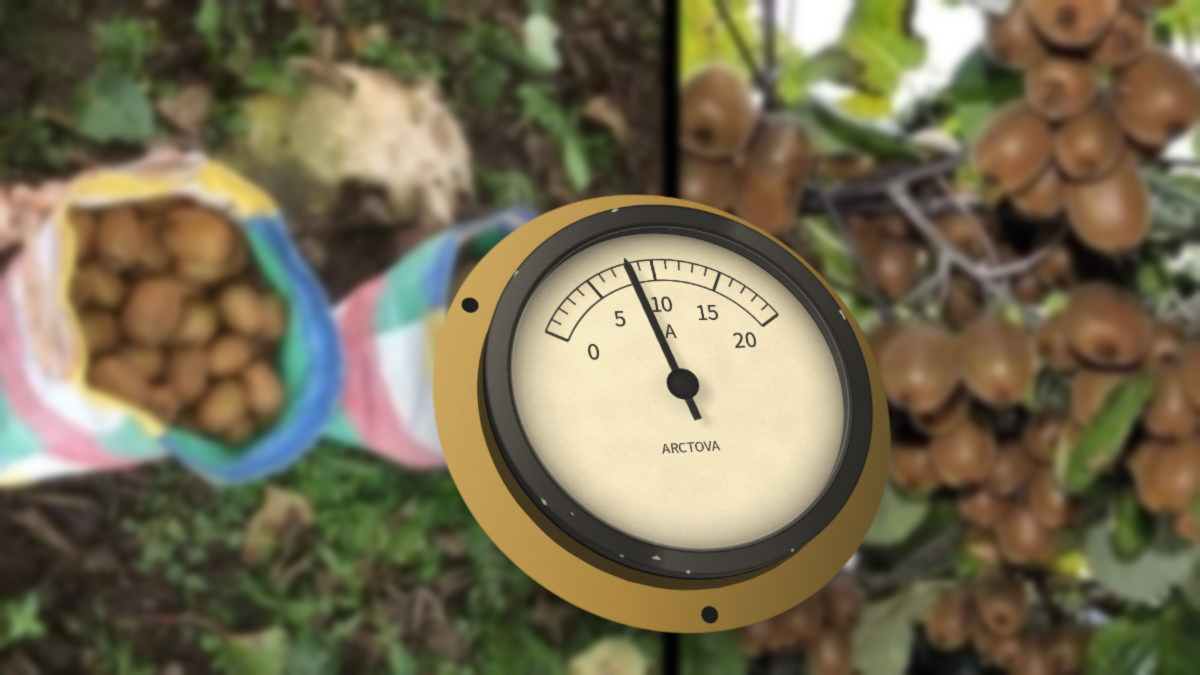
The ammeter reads 8 A
